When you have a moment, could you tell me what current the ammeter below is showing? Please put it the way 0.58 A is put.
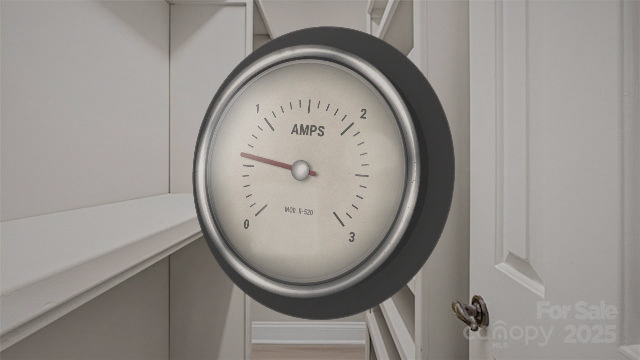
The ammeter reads 0.6 A
